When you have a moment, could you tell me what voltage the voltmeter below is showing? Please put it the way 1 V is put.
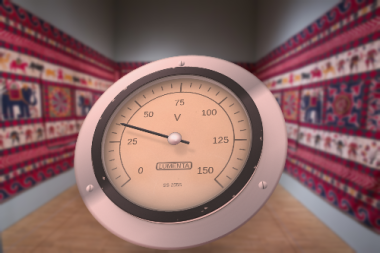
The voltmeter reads 35 V
